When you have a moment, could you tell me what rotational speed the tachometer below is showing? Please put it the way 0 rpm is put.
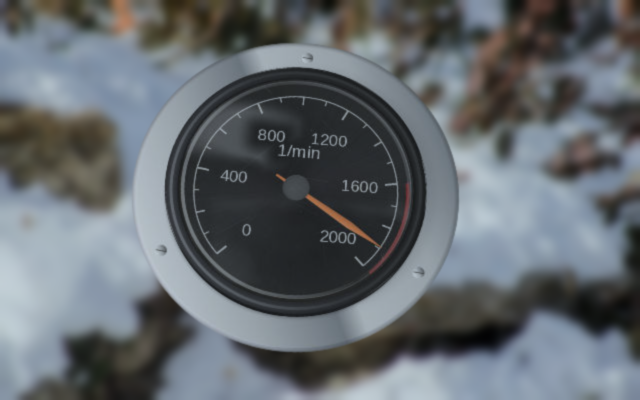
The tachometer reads 1900 rpm
